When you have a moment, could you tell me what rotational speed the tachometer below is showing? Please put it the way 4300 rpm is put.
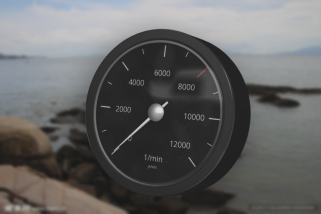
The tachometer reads 0 rpm
